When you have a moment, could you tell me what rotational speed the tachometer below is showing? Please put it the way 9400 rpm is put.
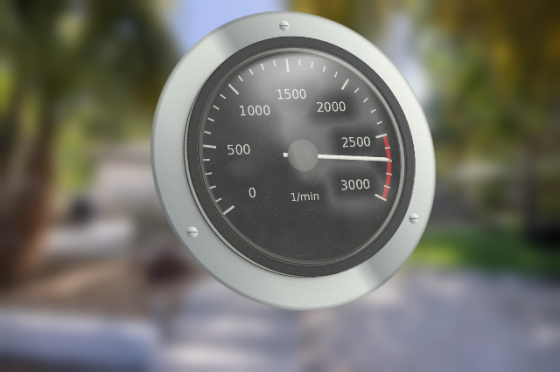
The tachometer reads 2700 rpm
